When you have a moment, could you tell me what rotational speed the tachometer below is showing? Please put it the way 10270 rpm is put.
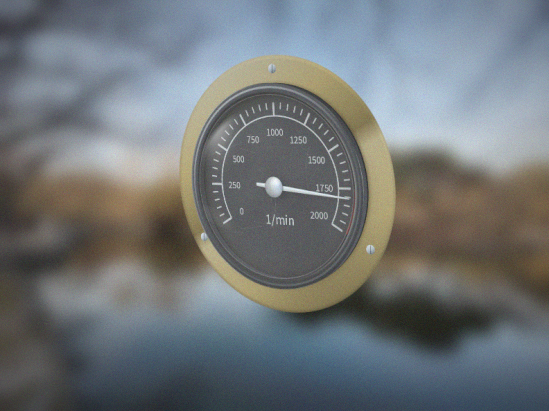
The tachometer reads 1800 rpm
